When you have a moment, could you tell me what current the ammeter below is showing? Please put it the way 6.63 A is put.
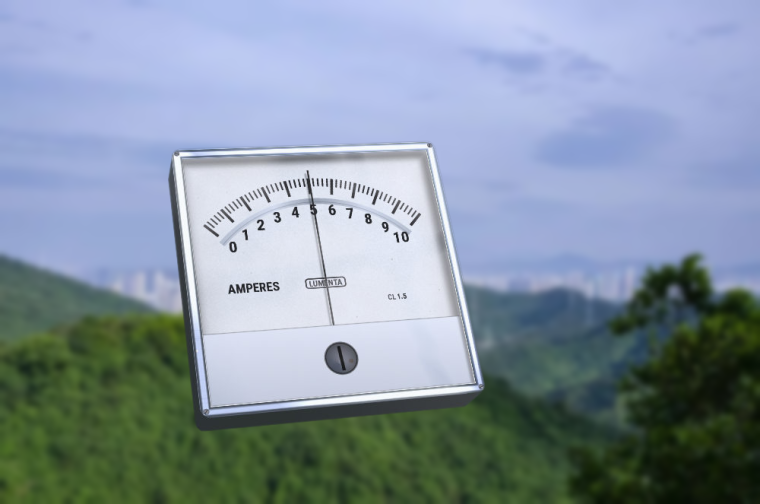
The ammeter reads 5 A
